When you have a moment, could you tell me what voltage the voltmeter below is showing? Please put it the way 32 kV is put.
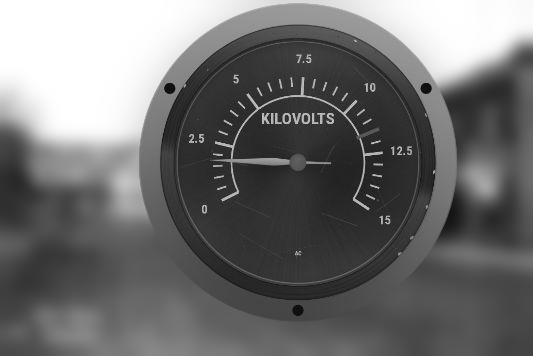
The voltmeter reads 1.75 kV
